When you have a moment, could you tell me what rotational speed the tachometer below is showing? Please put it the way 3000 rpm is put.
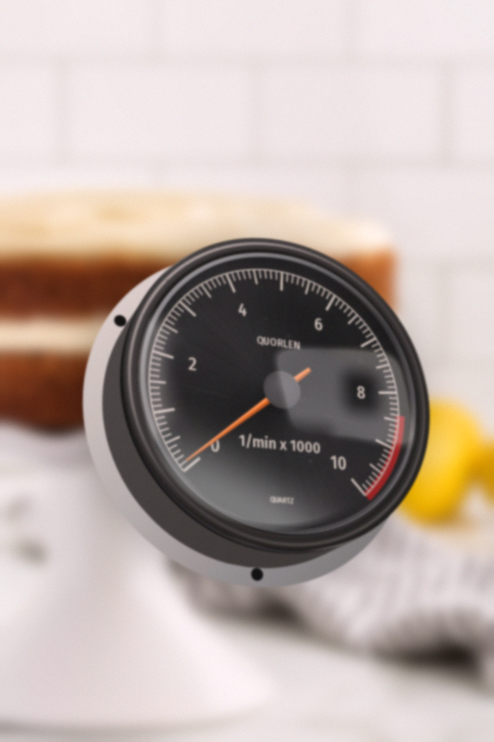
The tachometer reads 100 rpm
